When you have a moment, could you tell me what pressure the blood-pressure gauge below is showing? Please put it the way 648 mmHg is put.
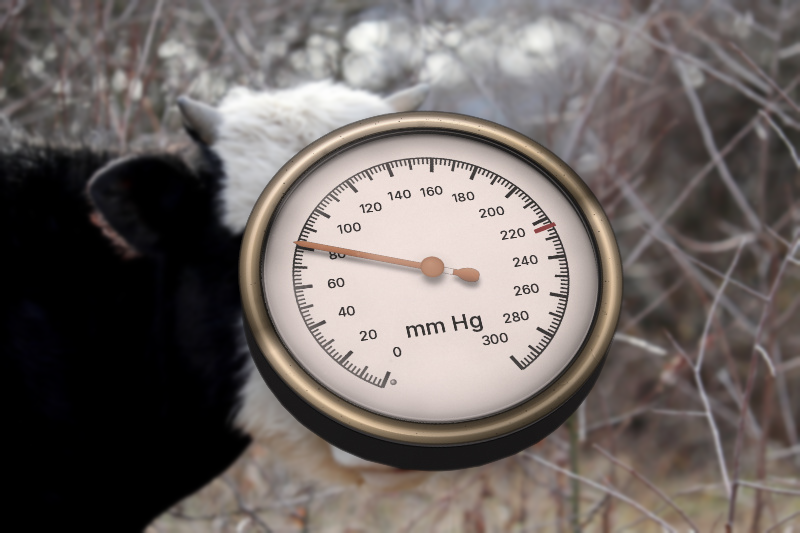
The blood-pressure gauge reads 80 mmHg
